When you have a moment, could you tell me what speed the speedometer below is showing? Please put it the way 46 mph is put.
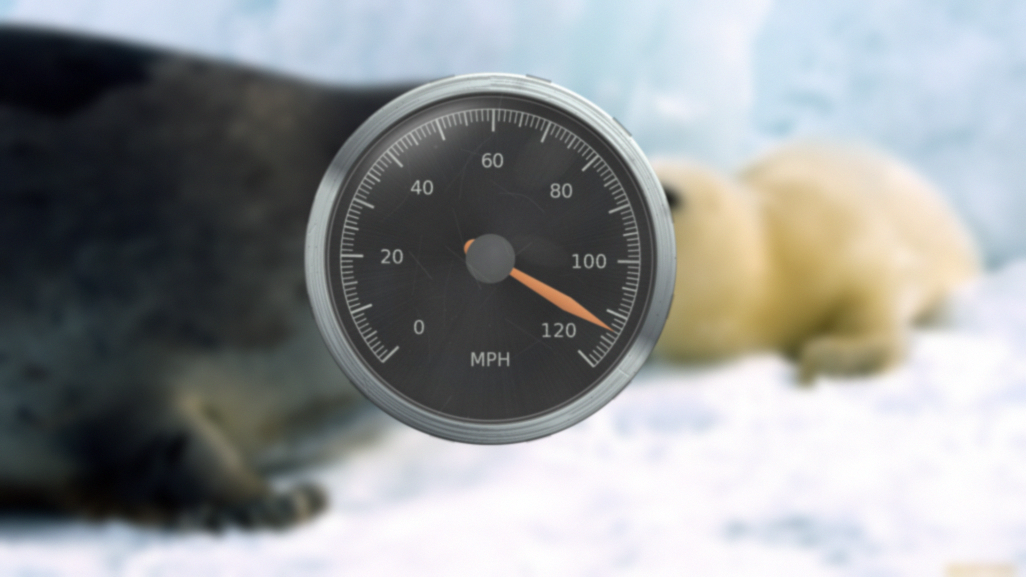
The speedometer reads 113 mph
